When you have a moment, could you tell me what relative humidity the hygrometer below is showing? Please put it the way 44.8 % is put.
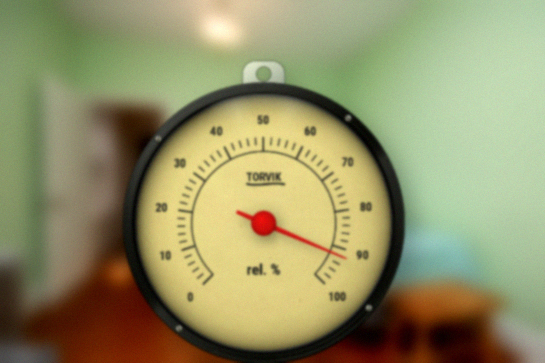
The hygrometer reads 92 %
